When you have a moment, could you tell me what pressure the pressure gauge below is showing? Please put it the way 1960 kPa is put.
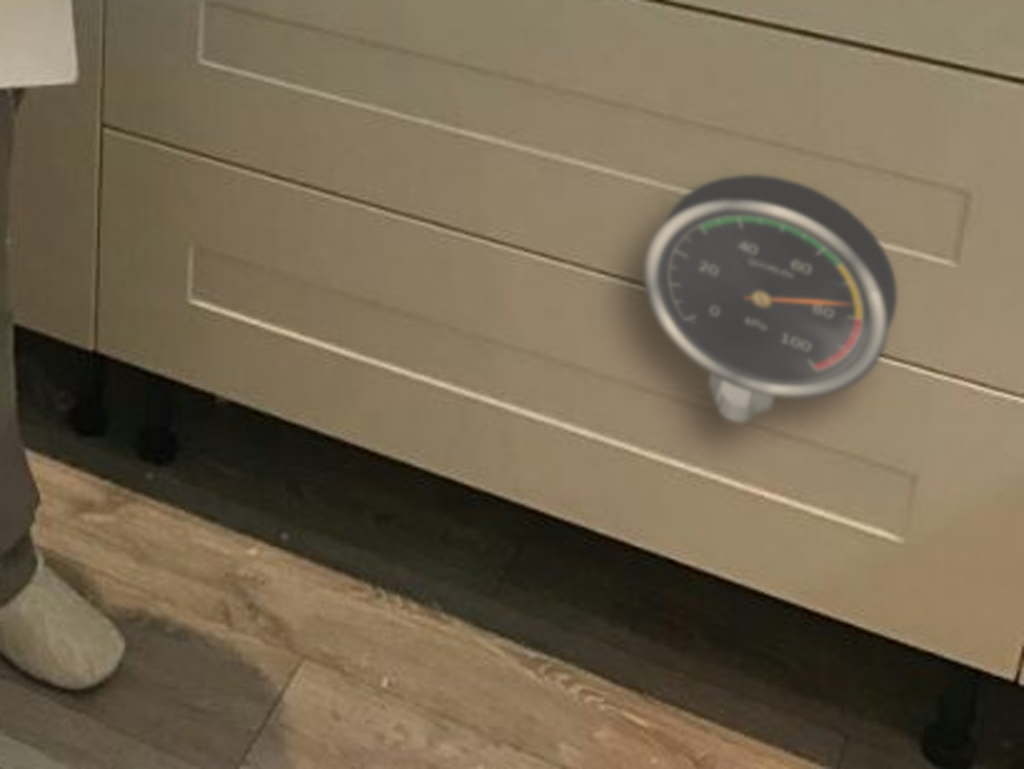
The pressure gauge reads 75 kPa
